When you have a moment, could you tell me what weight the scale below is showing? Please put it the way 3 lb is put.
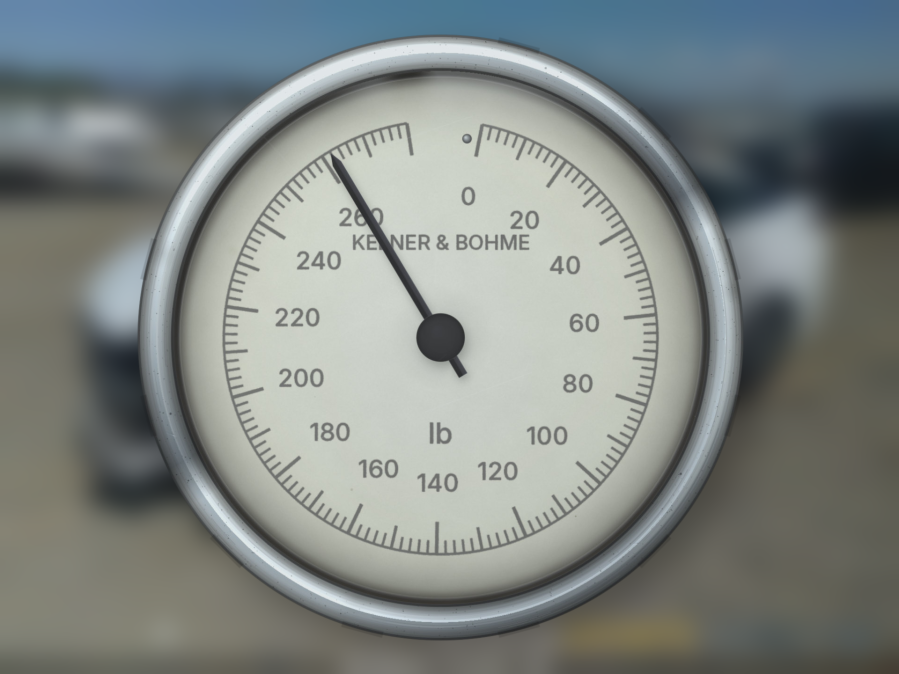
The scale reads 262 lb
